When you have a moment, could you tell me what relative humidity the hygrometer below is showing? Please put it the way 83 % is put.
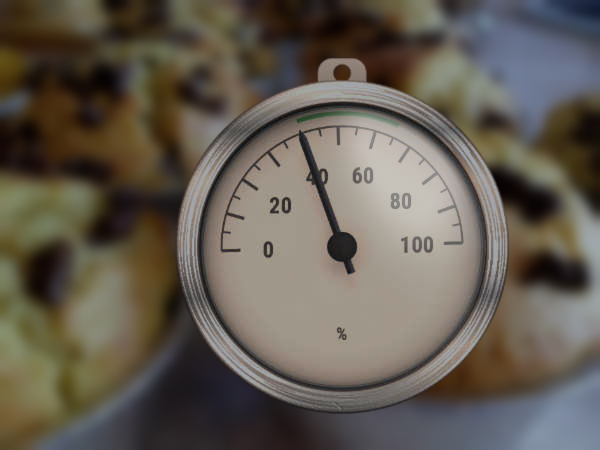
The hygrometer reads 40 %
